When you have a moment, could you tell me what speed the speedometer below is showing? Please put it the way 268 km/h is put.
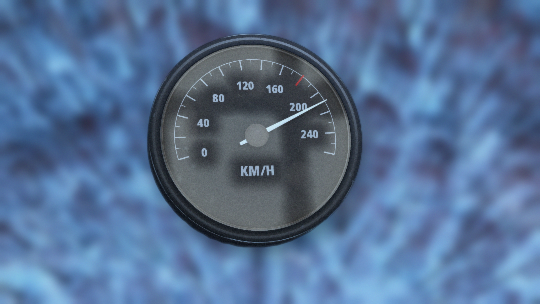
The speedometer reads 210 km/h
